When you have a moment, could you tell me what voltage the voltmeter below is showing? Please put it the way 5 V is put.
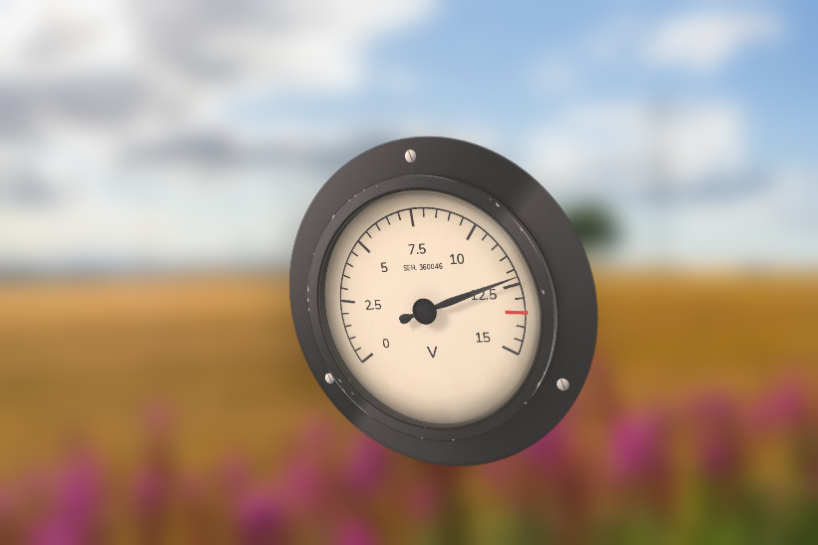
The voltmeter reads 12.25 V
